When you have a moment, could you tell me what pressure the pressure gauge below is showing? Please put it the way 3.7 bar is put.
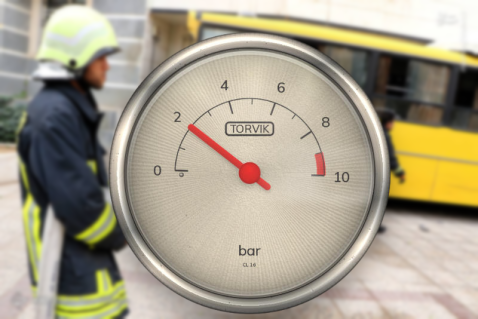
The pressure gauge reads 2 bar
